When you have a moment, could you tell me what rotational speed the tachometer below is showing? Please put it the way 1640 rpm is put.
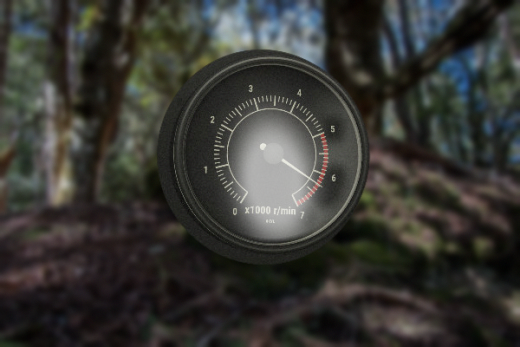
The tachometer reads 6300 rpm
